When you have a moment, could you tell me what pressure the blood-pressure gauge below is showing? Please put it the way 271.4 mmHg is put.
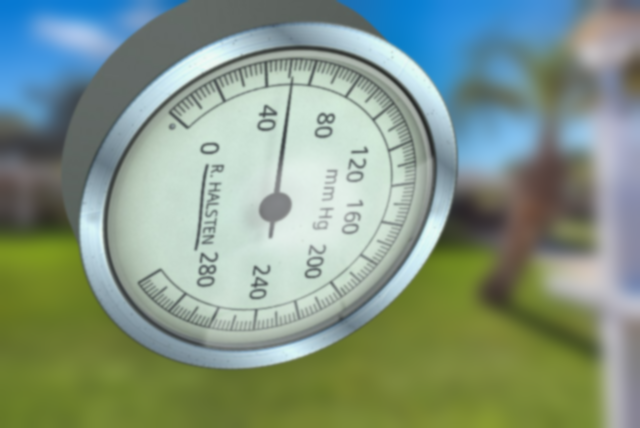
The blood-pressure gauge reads 50 mmHg
